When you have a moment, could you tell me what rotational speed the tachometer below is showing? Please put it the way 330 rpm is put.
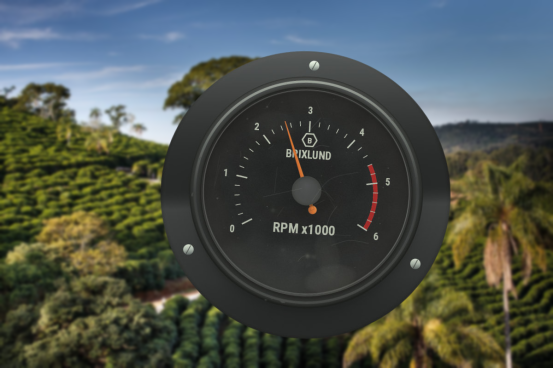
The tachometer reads 2500 rpm
